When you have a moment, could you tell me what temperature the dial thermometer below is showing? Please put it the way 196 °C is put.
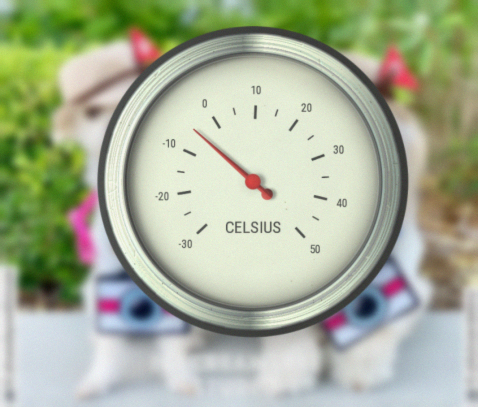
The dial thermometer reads -5 °C
